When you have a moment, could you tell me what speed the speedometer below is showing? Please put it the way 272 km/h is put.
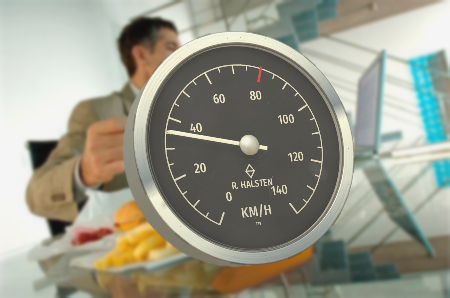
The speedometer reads 35 km/h
